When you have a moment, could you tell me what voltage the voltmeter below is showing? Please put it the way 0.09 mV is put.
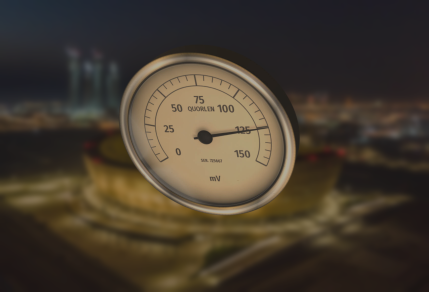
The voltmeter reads 125 mV
